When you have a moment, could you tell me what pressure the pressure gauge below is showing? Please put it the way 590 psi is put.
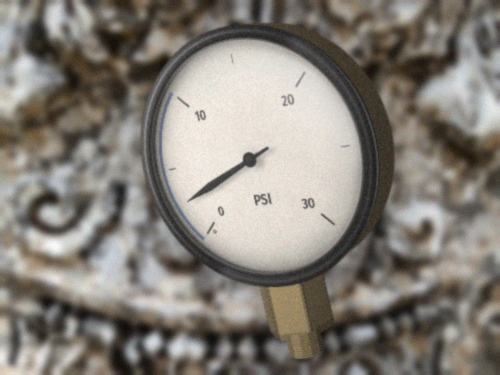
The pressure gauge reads 2.5 psi
